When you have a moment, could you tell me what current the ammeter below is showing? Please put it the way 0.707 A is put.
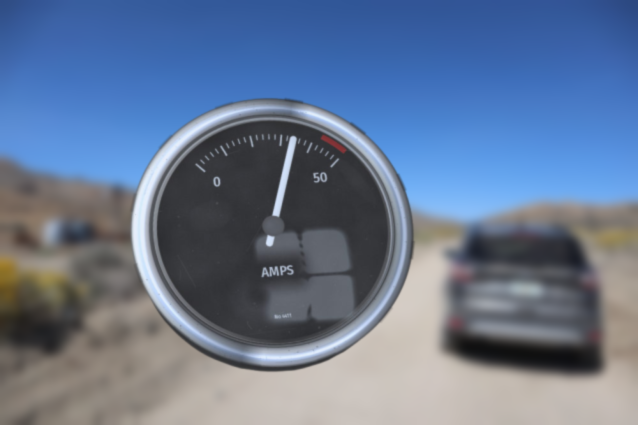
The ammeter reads 34 A
